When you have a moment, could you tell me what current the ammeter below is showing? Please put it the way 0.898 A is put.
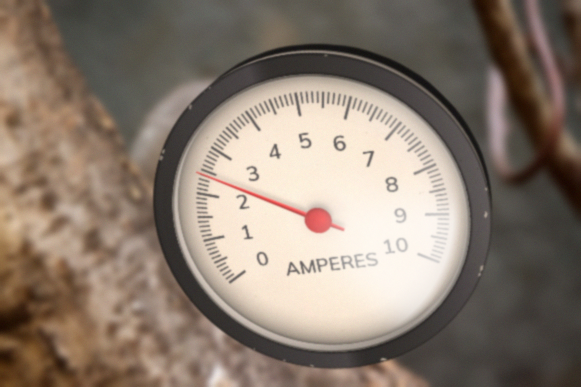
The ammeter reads 2.5 A
